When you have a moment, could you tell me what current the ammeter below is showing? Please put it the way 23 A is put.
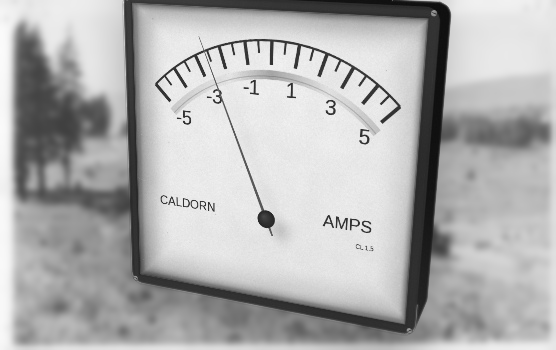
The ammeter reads -2.5 A
